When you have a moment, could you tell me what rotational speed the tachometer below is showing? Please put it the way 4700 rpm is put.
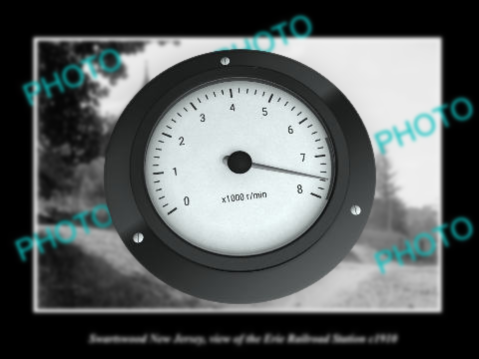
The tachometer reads 7600 rpm
